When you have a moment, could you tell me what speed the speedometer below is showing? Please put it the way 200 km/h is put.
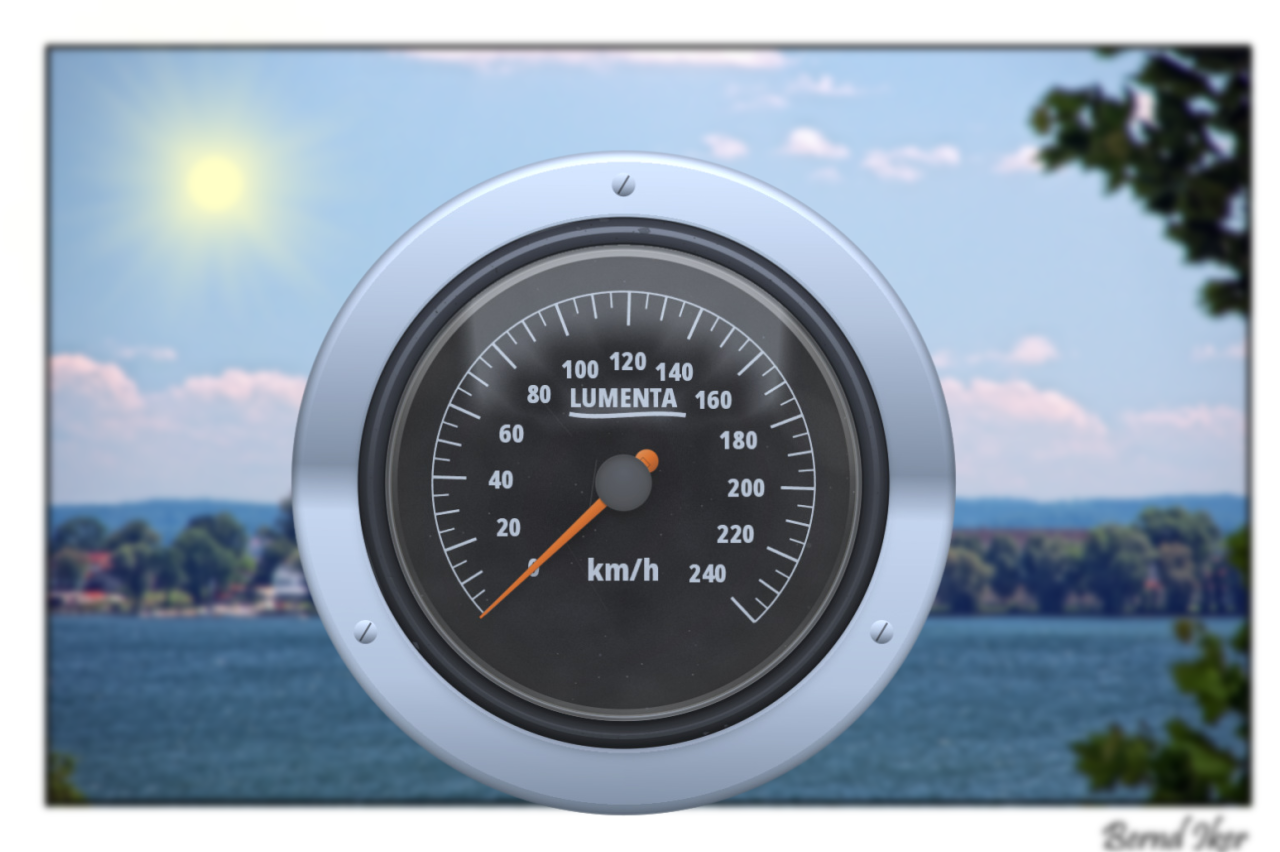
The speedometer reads 0 km/h
